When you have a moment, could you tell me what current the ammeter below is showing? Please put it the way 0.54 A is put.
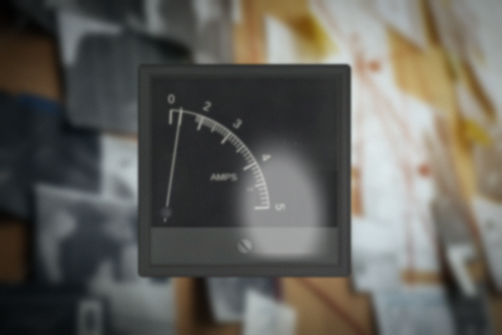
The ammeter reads 1 A
